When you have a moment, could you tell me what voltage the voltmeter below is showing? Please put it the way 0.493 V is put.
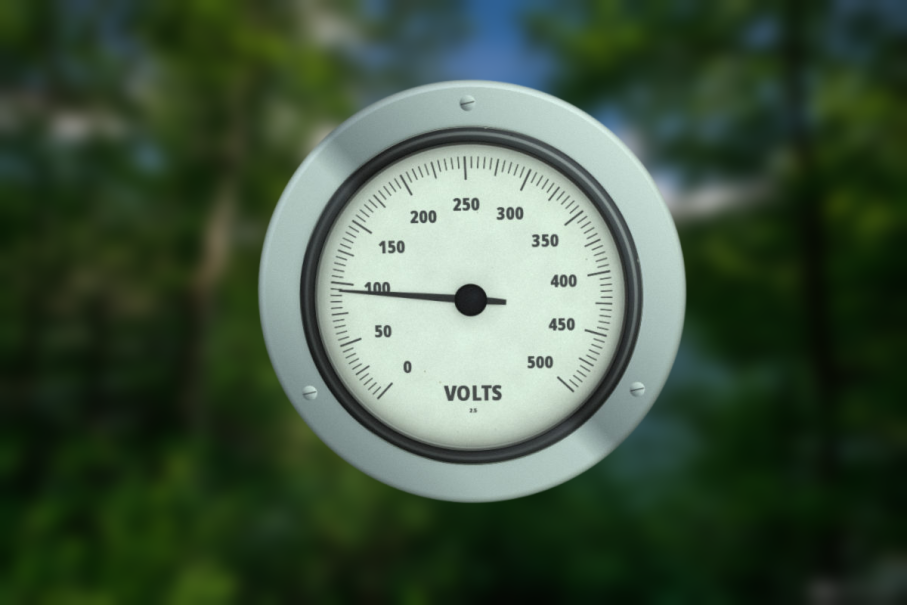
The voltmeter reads 95 V
